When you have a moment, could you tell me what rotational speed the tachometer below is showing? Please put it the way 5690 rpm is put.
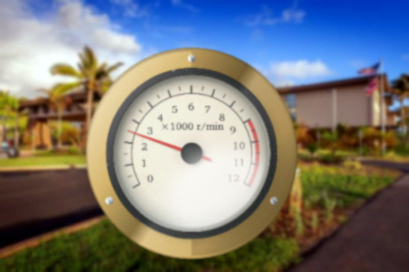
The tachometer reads 2500 rpm
